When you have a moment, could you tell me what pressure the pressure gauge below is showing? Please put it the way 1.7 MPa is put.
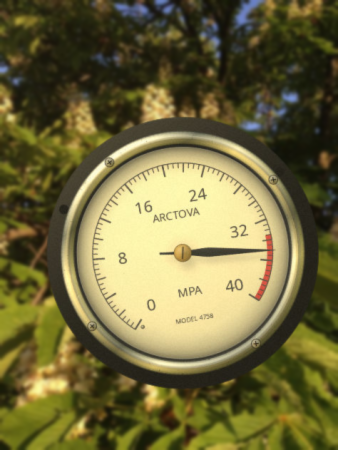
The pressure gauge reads 35 MPa
